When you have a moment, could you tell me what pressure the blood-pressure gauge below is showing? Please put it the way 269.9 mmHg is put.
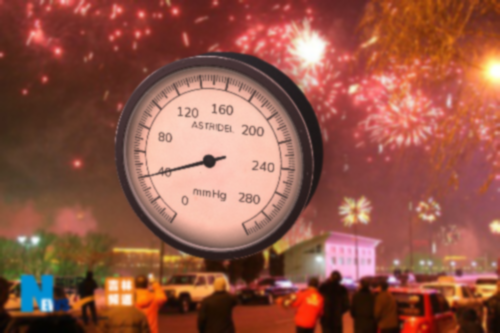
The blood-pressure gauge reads 40 mmHg
